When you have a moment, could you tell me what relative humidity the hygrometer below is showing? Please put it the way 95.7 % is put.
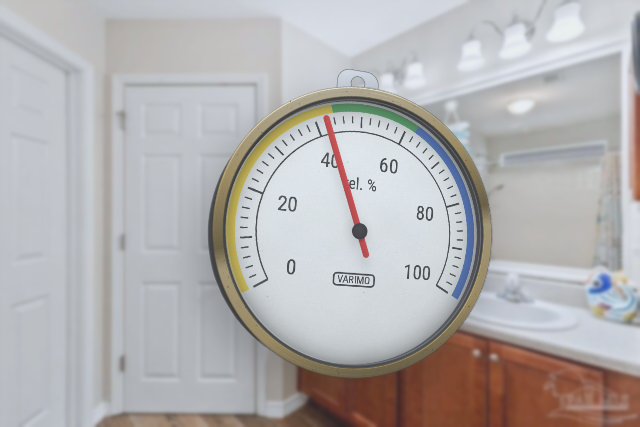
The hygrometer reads 42 %
